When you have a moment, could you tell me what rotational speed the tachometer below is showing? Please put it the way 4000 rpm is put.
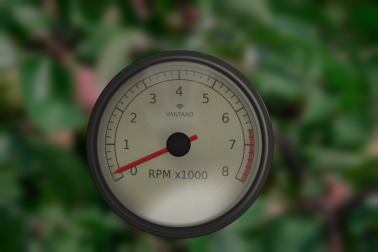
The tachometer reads 200 rpm
